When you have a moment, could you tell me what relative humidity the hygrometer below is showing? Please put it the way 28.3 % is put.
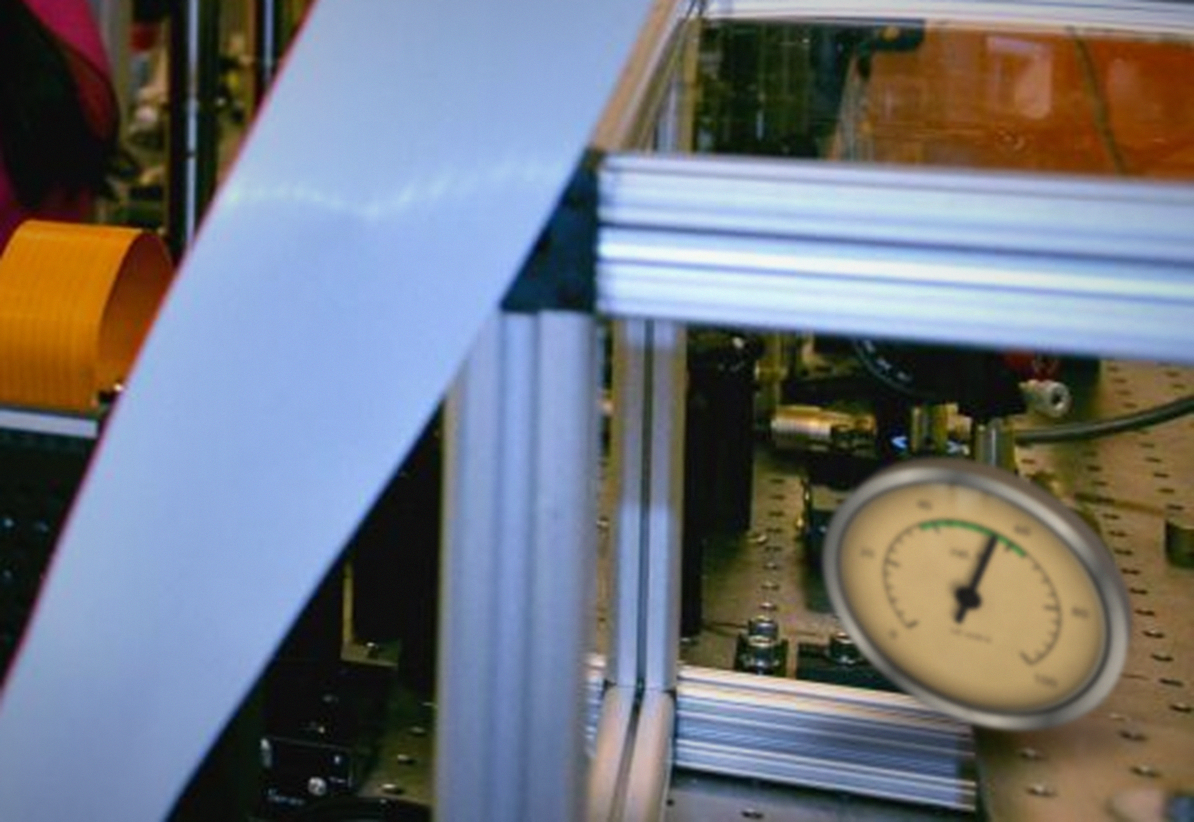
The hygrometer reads 56 %
